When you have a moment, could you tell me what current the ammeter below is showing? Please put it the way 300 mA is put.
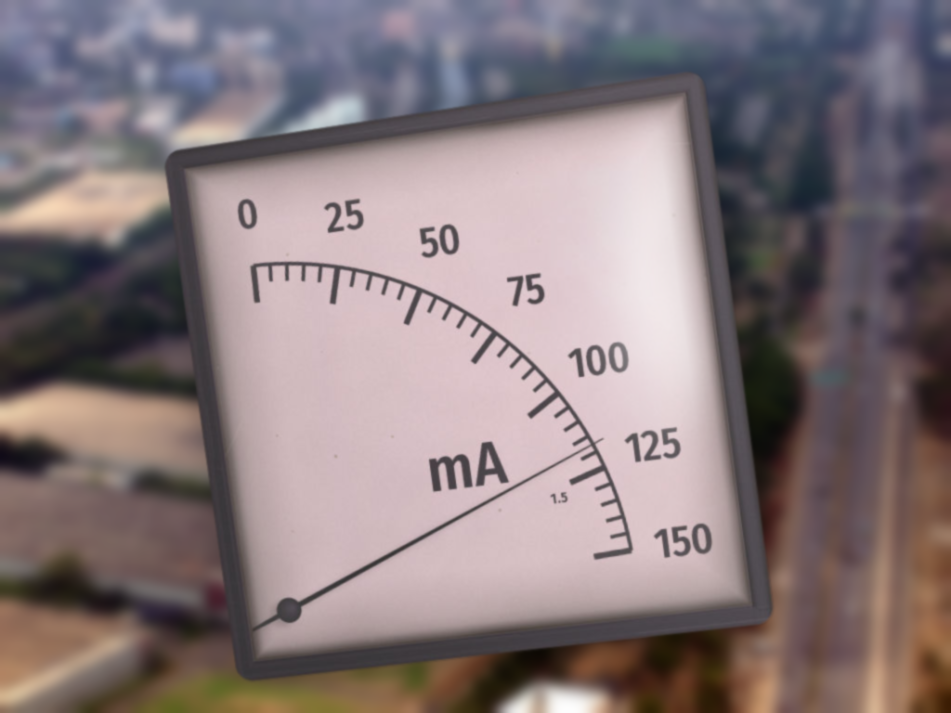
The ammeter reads 117.5 mA
